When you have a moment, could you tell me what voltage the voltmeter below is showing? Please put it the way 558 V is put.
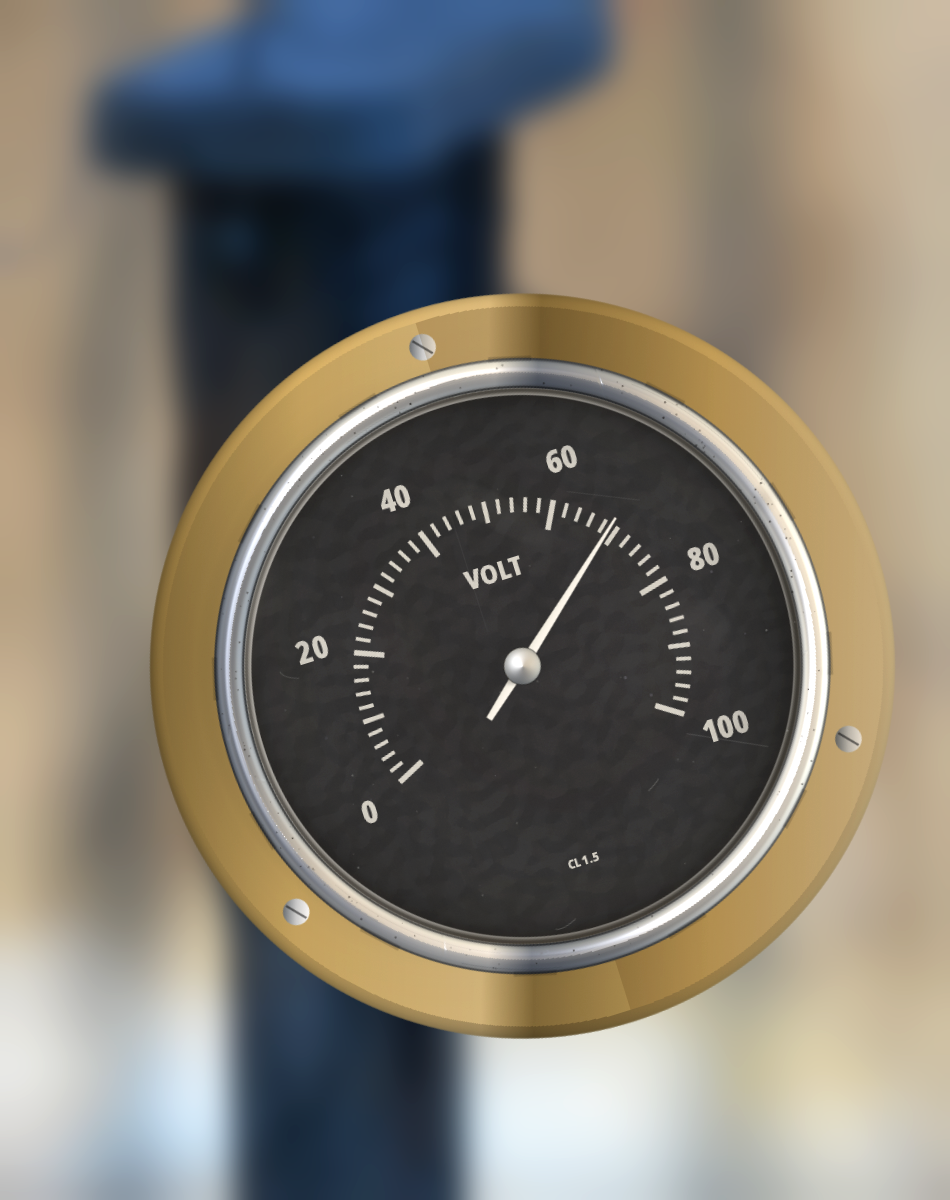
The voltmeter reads 69 V
